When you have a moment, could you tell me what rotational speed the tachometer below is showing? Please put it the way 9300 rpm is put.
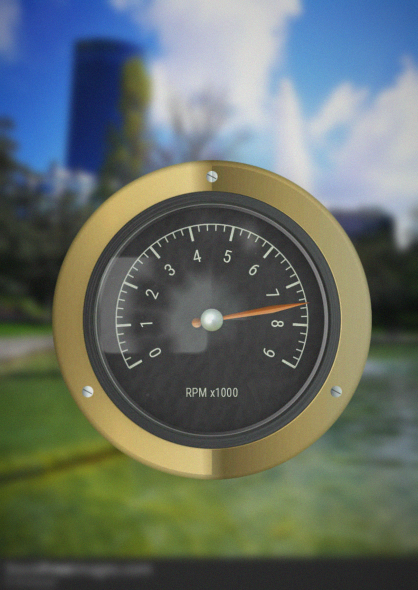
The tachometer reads 7500 rpm
